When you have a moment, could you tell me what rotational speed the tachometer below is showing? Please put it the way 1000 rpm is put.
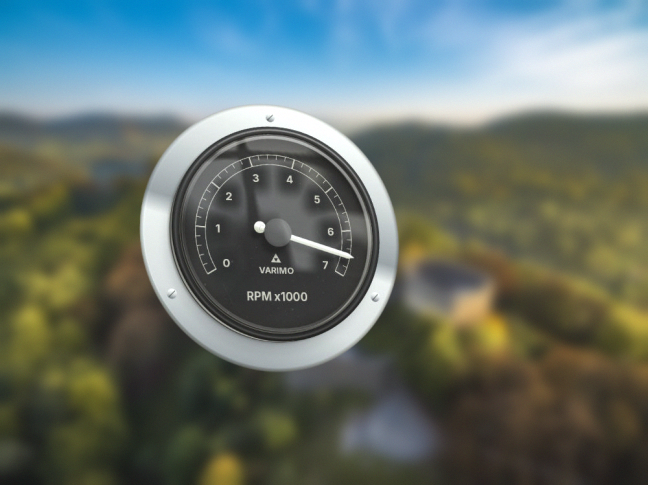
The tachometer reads 6600 rpm
